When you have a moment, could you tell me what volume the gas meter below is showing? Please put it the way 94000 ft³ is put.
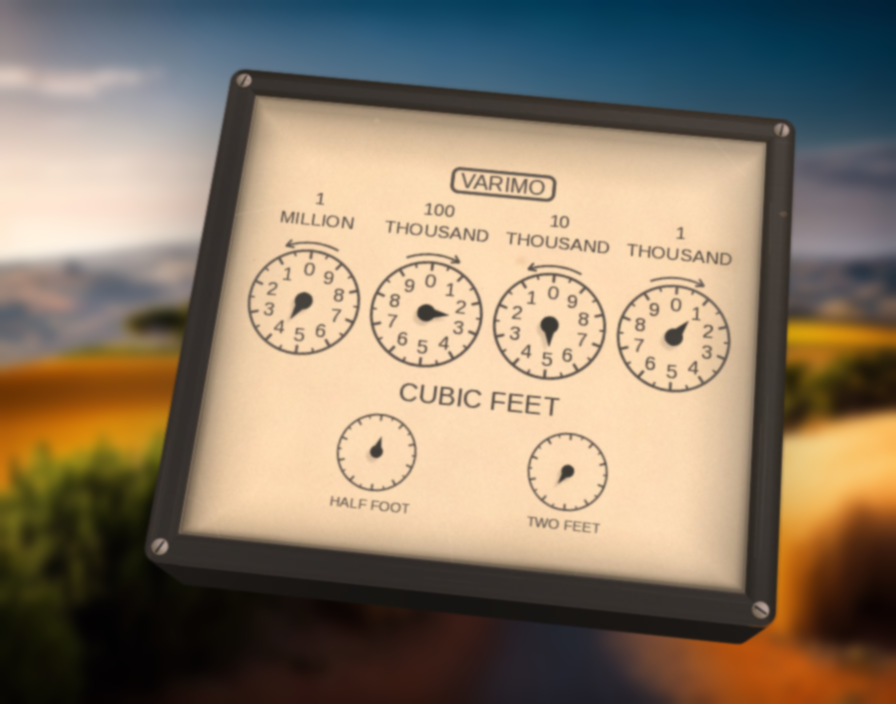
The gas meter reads 425100 ft³
